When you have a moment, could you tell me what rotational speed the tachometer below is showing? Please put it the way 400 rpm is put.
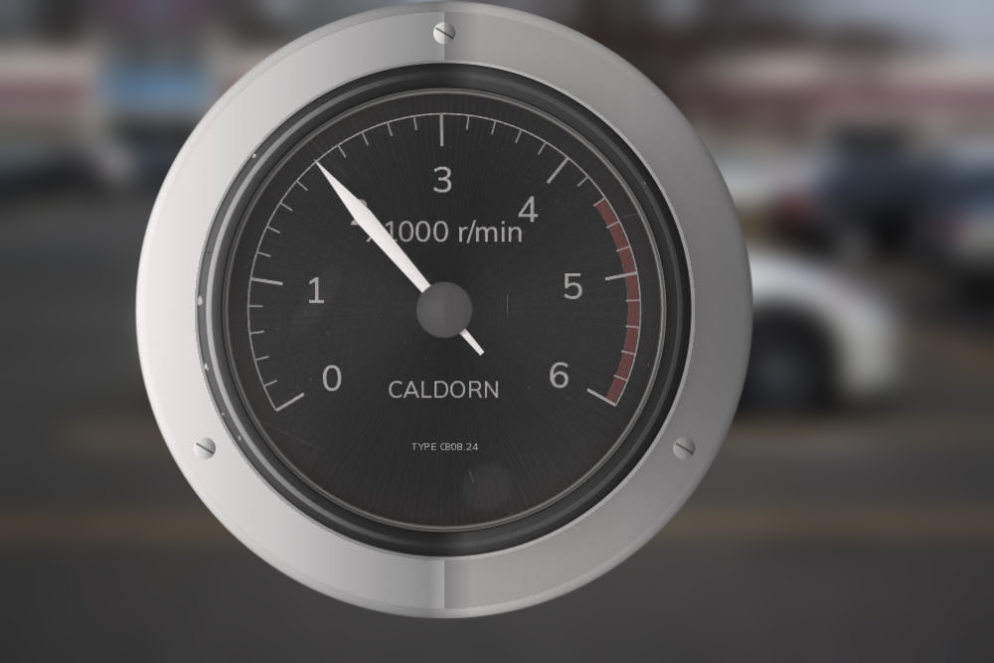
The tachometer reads 2000 rpm
